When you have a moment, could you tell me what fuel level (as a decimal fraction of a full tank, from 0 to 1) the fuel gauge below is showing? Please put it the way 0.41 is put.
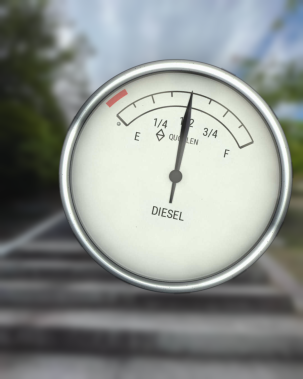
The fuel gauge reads 0.5
